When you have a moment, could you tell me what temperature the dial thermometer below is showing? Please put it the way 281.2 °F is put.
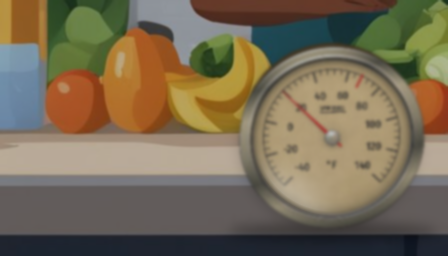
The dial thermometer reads 20 °F
